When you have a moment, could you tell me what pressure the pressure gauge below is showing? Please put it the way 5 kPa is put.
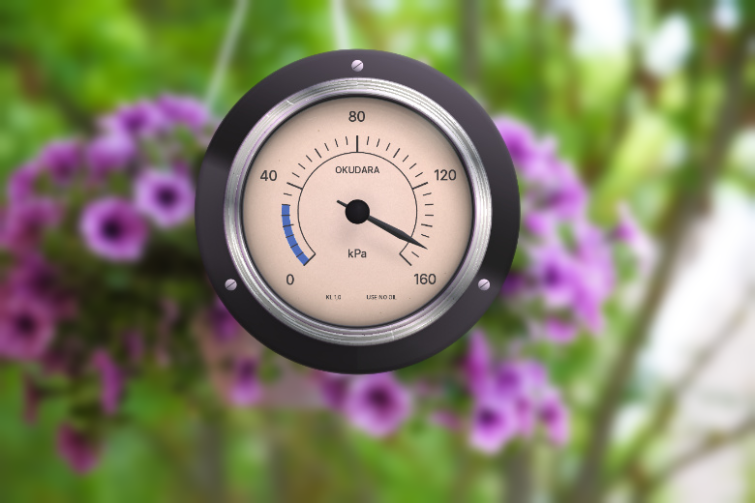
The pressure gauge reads 150 kPa
